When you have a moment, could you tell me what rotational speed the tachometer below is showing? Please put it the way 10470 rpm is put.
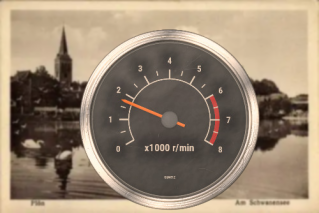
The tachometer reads 1750 rpm
